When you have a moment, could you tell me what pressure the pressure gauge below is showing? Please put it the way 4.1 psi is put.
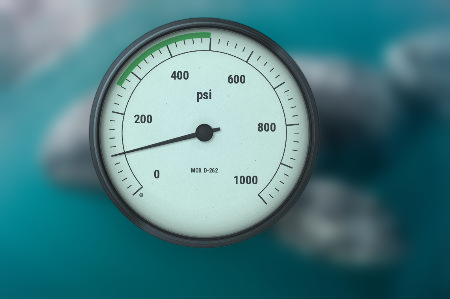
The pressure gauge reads 100 psi
